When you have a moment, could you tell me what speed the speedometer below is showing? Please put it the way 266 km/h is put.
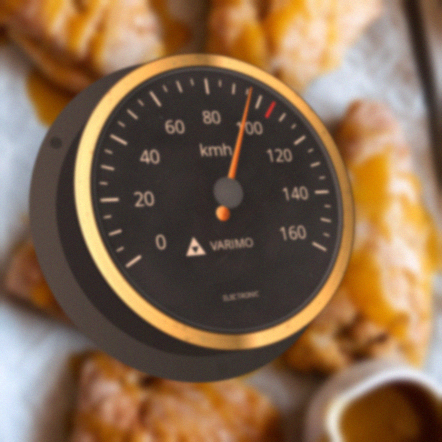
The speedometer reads 95 km/h
